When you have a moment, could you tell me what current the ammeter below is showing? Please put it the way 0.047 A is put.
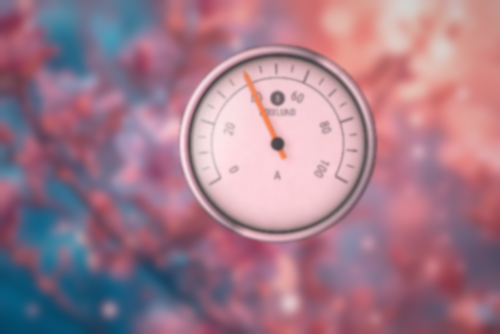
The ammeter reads 40 A
